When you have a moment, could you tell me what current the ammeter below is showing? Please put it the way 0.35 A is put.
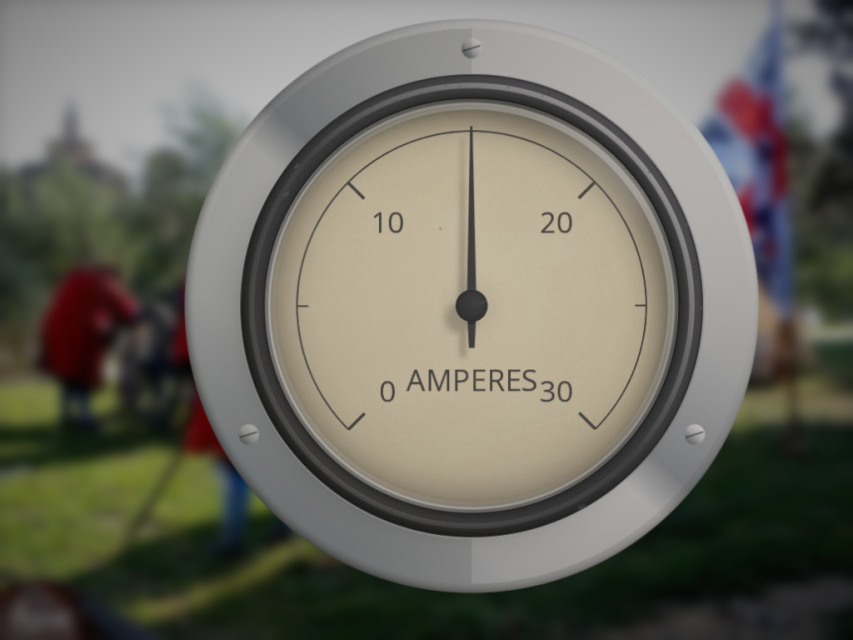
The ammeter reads 15 A
